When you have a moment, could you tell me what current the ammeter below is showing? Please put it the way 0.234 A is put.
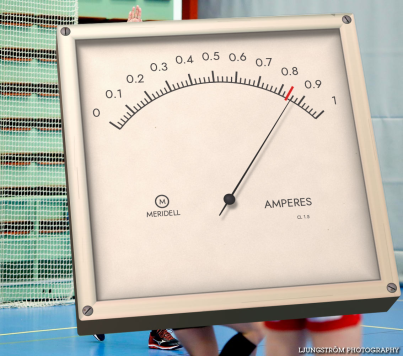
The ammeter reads 0.86 A
